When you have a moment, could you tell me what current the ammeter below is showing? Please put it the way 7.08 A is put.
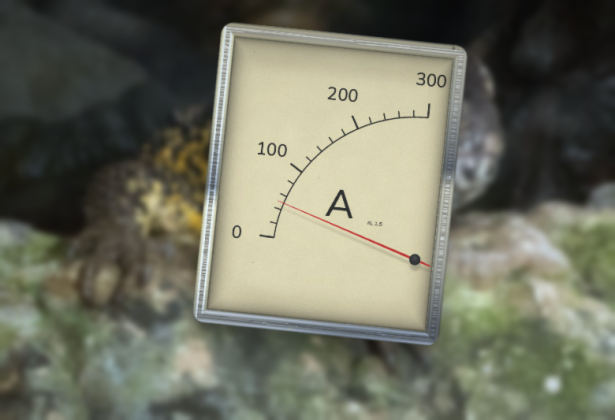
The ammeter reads 50 A
